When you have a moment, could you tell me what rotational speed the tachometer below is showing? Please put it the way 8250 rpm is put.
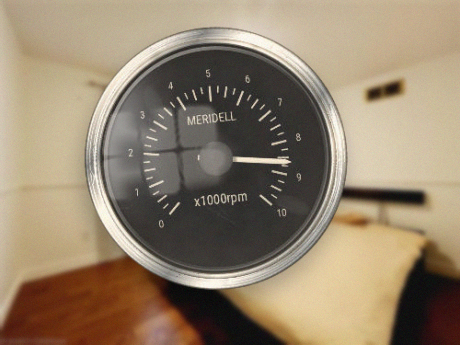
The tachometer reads 8625 rpm
